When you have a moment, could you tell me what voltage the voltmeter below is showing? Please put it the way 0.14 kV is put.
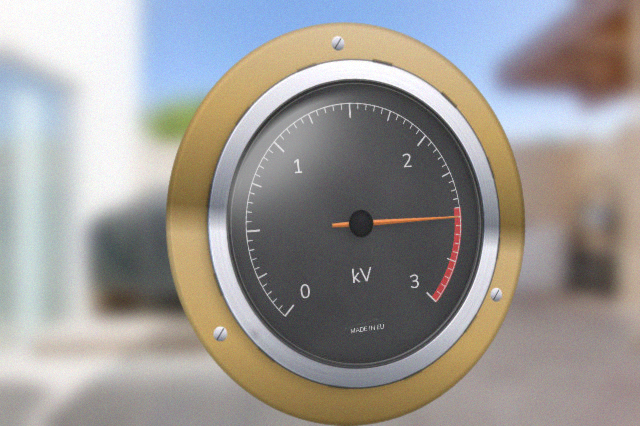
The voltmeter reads 2.5 kV
